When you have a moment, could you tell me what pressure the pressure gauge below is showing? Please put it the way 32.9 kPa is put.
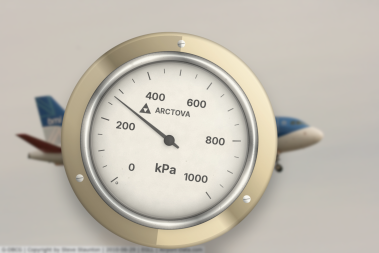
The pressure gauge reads 275 kPa
